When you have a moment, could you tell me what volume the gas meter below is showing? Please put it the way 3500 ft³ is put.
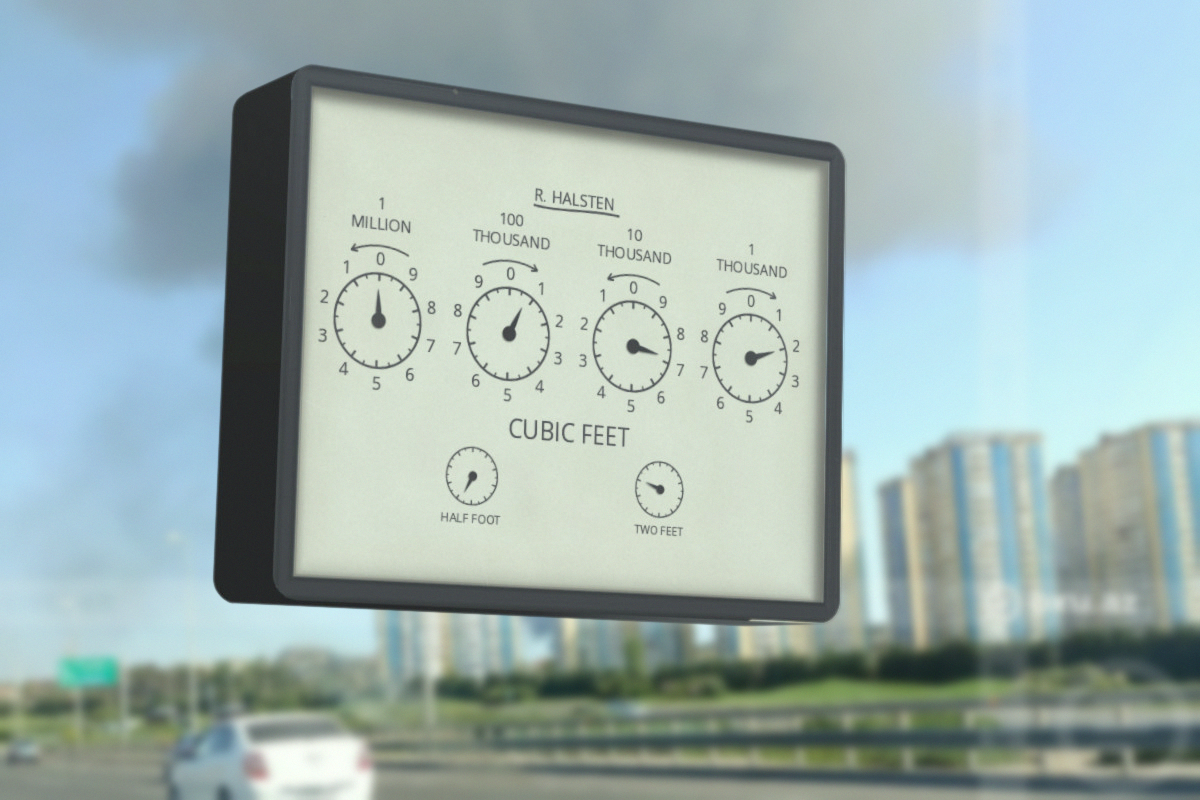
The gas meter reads 7200 ft³
